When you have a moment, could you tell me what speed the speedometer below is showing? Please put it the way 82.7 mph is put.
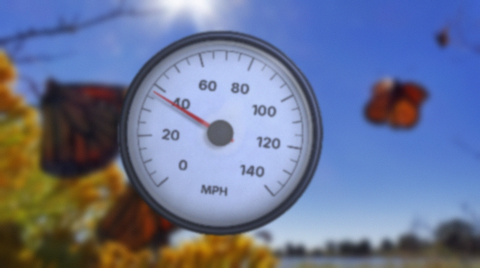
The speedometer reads 37.5 mph
